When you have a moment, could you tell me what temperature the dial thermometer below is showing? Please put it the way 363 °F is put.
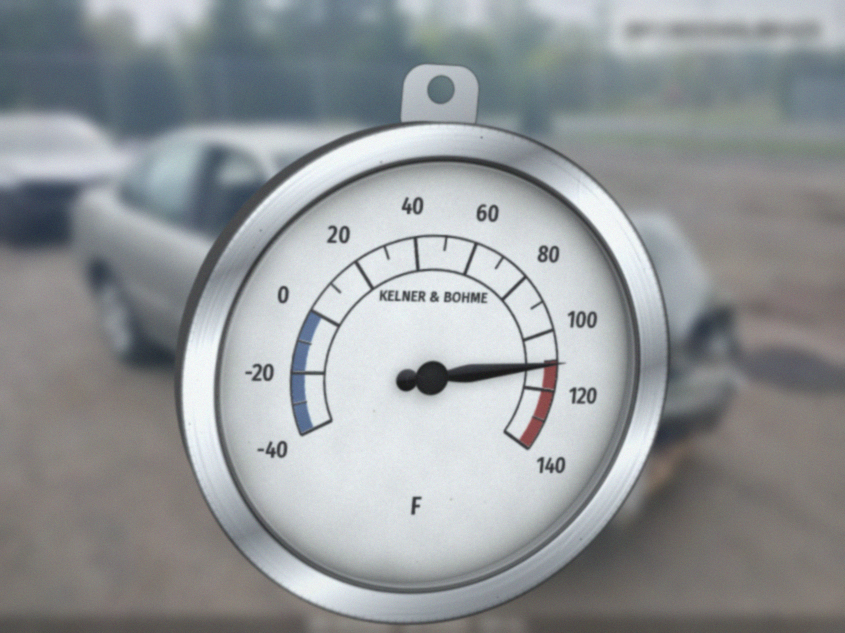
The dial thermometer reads 110 °F
